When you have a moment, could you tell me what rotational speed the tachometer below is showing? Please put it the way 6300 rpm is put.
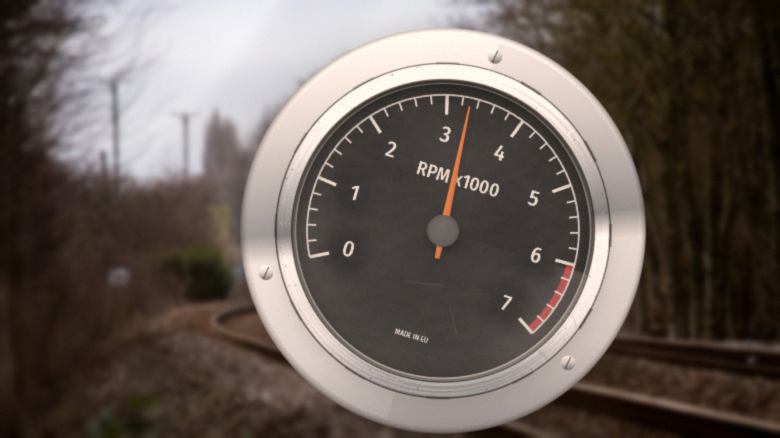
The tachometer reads 3300 rpm
